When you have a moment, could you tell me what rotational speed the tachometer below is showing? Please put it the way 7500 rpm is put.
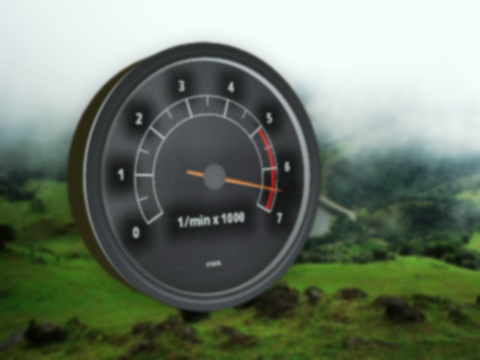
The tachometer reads 6500 rpm
